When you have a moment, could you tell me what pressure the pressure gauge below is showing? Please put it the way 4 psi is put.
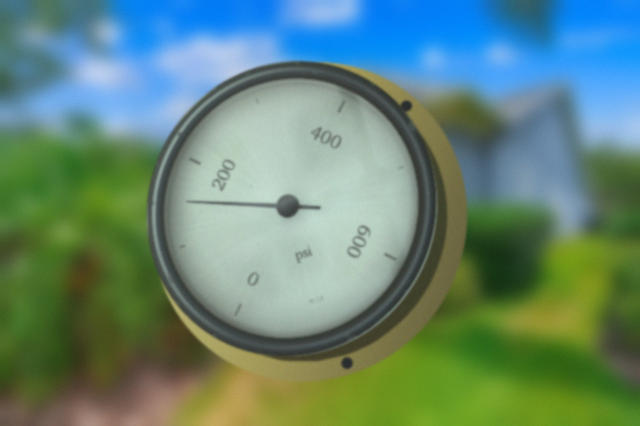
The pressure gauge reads 150 psi
